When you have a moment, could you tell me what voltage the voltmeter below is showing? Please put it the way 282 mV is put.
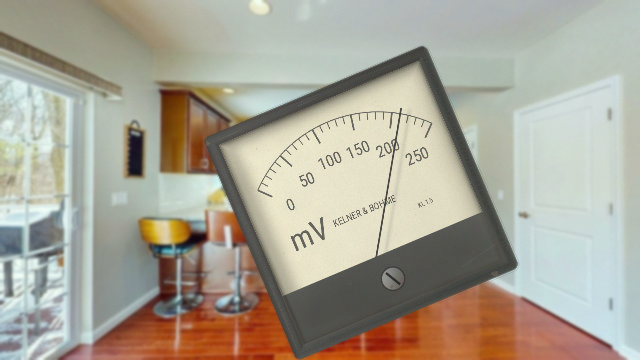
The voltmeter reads 210 mV
